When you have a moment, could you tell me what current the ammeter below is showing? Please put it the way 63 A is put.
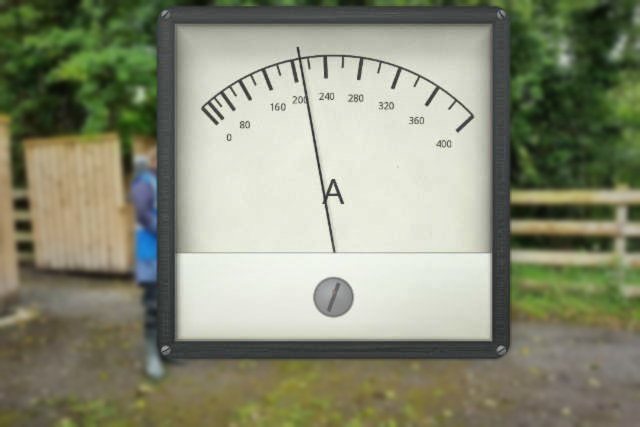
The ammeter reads 210 A
